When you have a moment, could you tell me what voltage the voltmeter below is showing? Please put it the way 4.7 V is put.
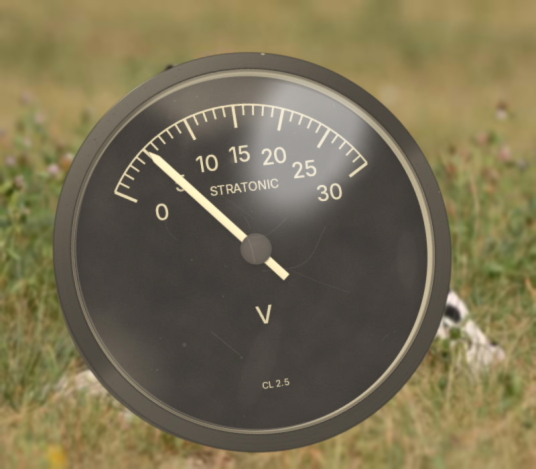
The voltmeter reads 5 V
